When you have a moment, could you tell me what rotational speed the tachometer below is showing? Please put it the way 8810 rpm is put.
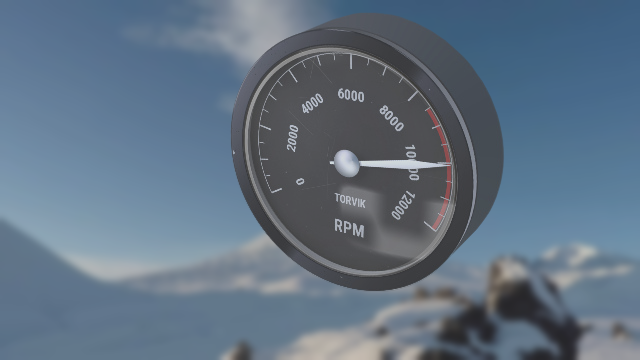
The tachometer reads 10000 rpm
